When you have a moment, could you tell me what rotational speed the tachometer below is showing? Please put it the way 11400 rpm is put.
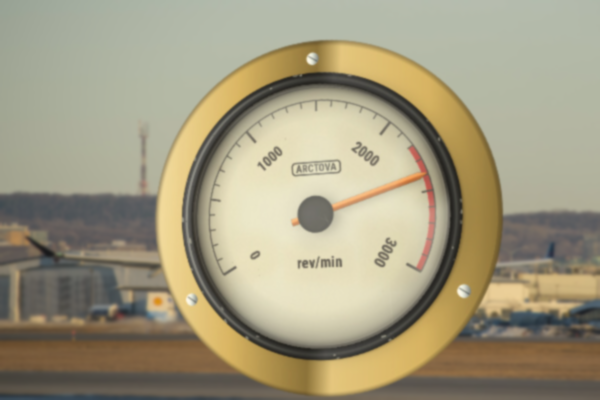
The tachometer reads 2400 rpm
